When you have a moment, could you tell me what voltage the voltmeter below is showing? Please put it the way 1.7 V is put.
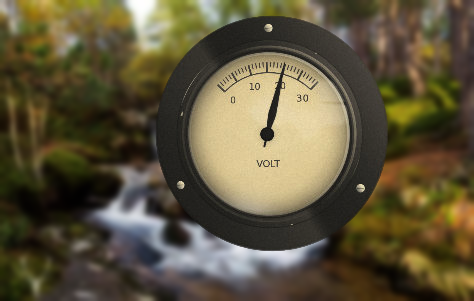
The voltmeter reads 20 V
